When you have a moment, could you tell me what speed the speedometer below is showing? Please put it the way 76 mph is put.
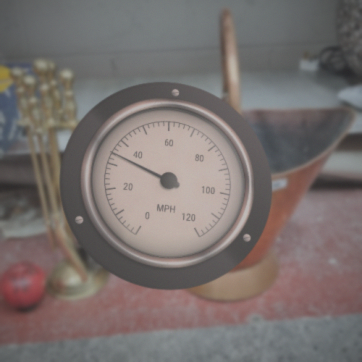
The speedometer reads 34 mph
